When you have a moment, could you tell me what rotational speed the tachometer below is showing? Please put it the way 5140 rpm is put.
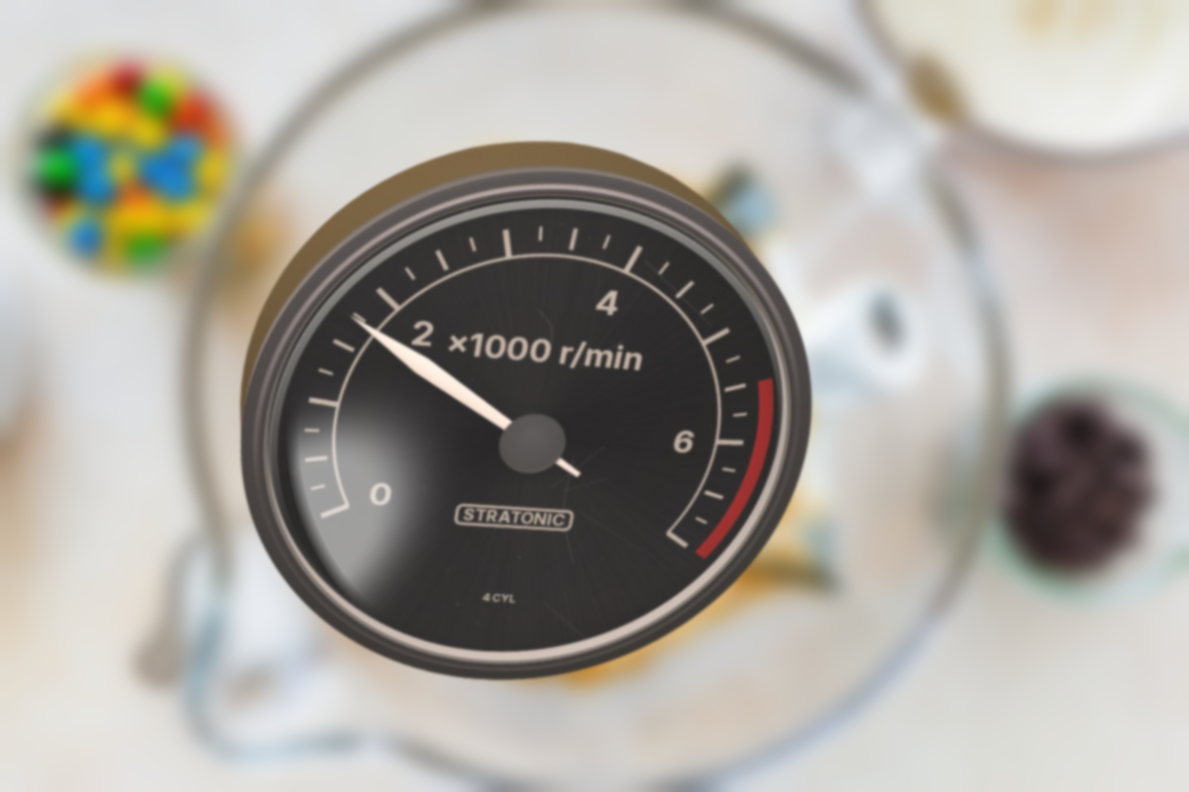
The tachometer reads 1750 rpm
